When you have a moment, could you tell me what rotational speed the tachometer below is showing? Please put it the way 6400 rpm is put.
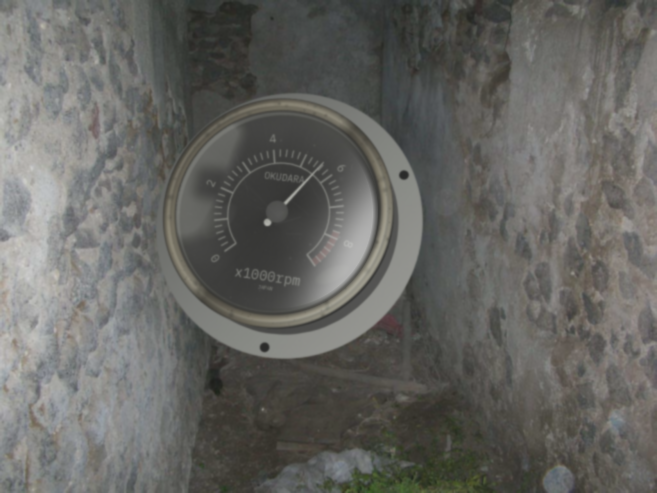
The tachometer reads 5600 rpm
